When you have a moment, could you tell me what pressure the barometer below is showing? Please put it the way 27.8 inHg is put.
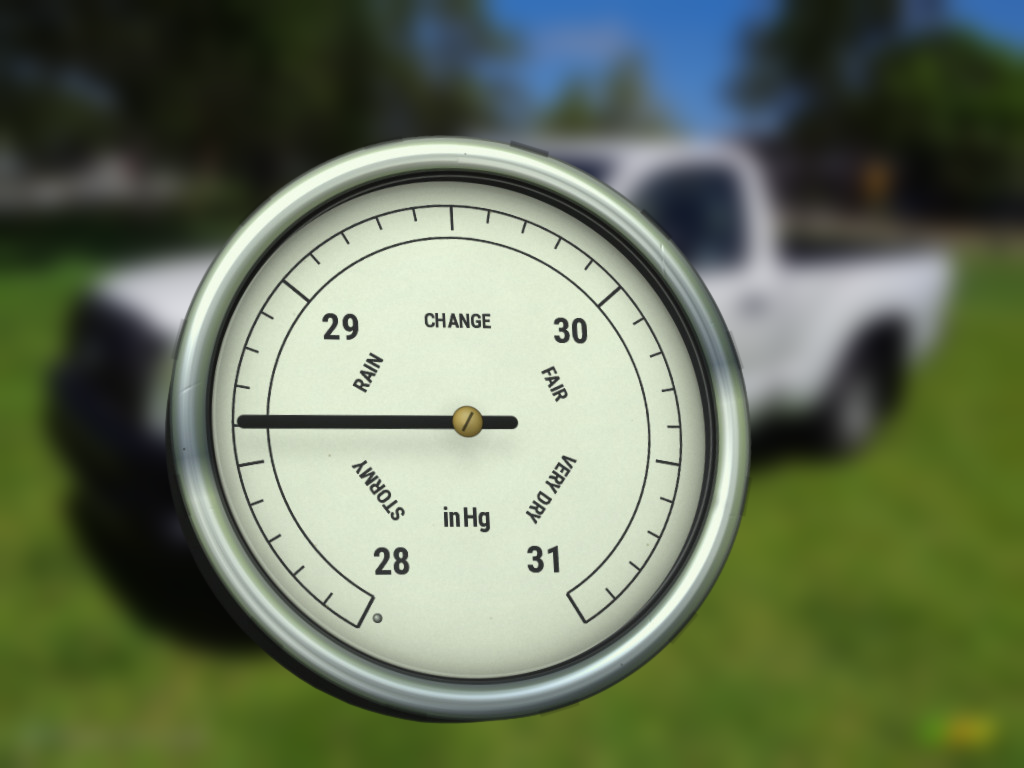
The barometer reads 28.6 inHg
